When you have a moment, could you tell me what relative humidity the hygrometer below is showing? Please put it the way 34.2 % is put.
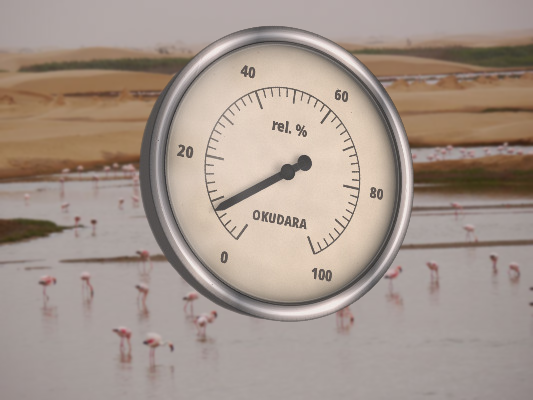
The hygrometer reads 8 %
